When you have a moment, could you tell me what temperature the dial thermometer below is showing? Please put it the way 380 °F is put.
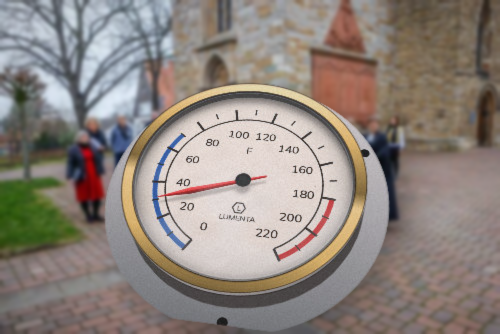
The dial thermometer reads 30 °F
